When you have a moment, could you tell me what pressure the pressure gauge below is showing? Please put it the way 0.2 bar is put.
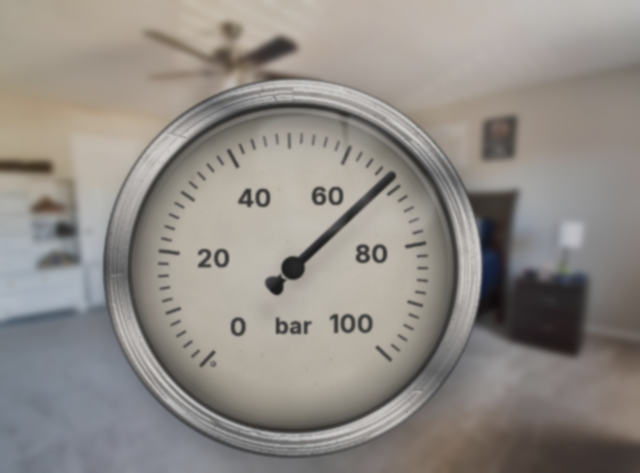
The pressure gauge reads 68 bar
